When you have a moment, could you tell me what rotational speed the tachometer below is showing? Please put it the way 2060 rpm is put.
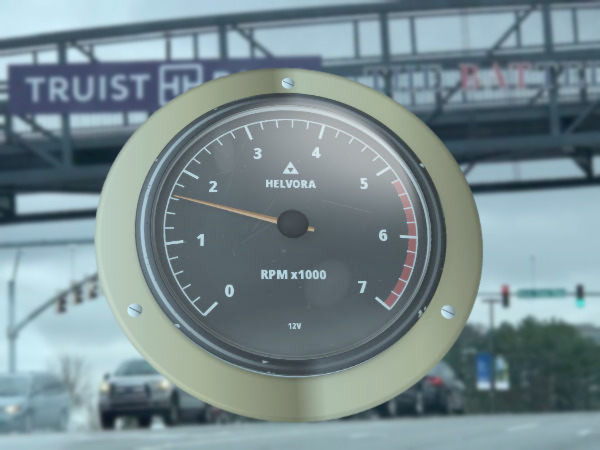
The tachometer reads 1600 rpm
